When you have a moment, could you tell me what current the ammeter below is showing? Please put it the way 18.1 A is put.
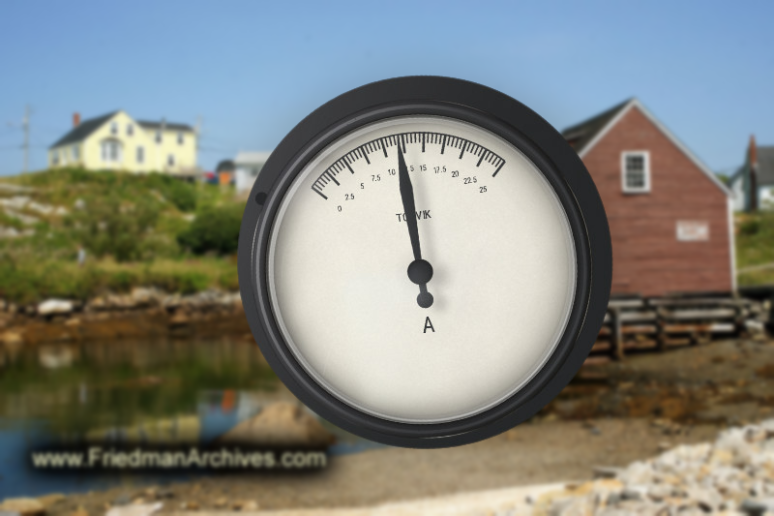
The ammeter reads 12 A
